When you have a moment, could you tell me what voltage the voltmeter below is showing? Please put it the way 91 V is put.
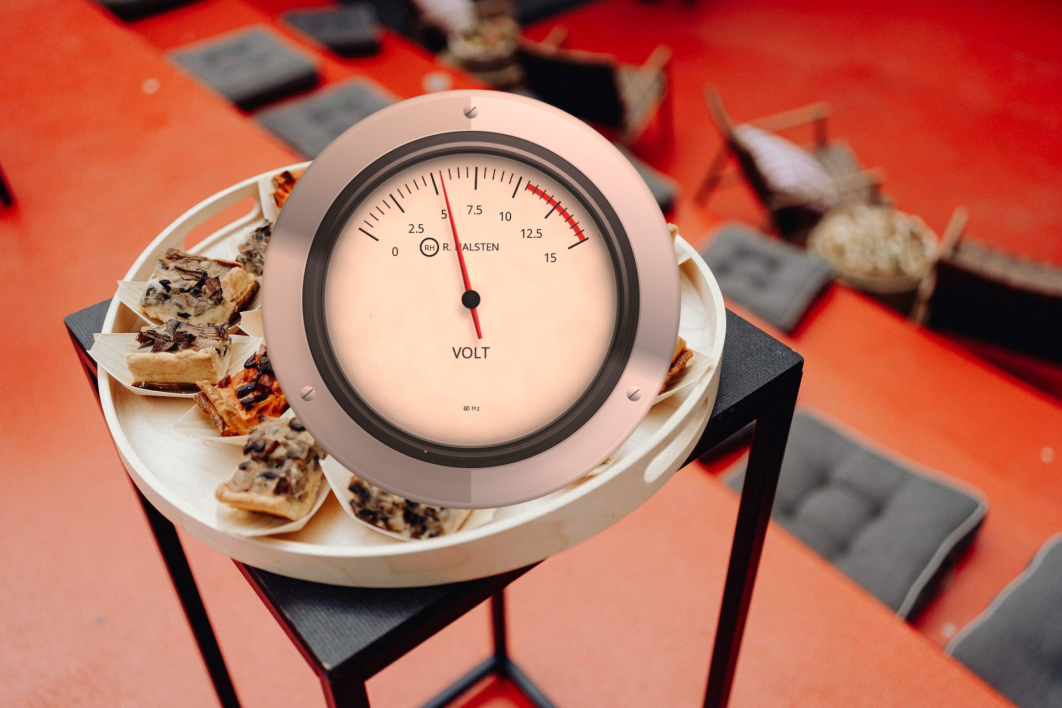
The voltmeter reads 5.5 V
